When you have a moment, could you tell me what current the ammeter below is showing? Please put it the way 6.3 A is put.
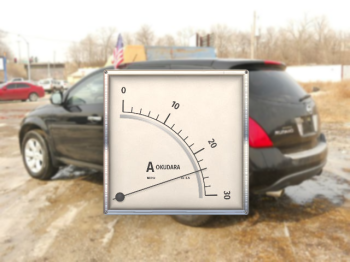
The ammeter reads 24 A
